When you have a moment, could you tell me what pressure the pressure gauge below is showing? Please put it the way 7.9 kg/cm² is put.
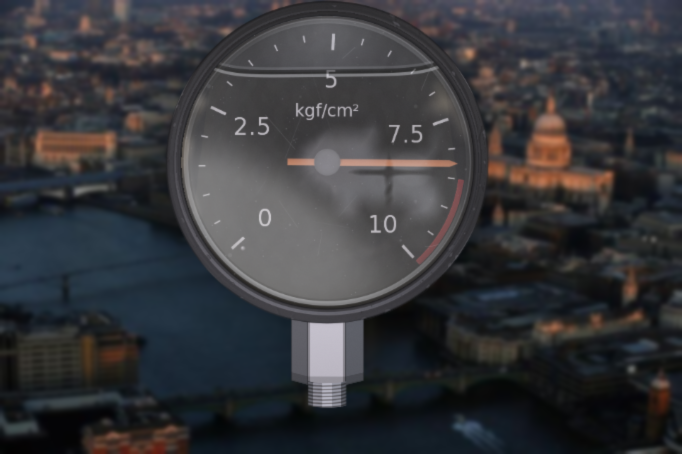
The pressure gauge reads 8.25 kg/cm²
